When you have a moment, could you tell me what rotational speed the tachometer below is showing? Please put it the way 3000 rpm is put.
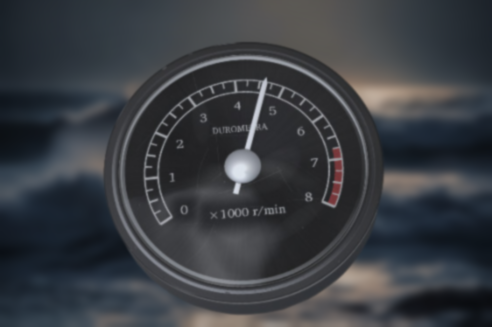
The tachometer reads 4625 rpm
